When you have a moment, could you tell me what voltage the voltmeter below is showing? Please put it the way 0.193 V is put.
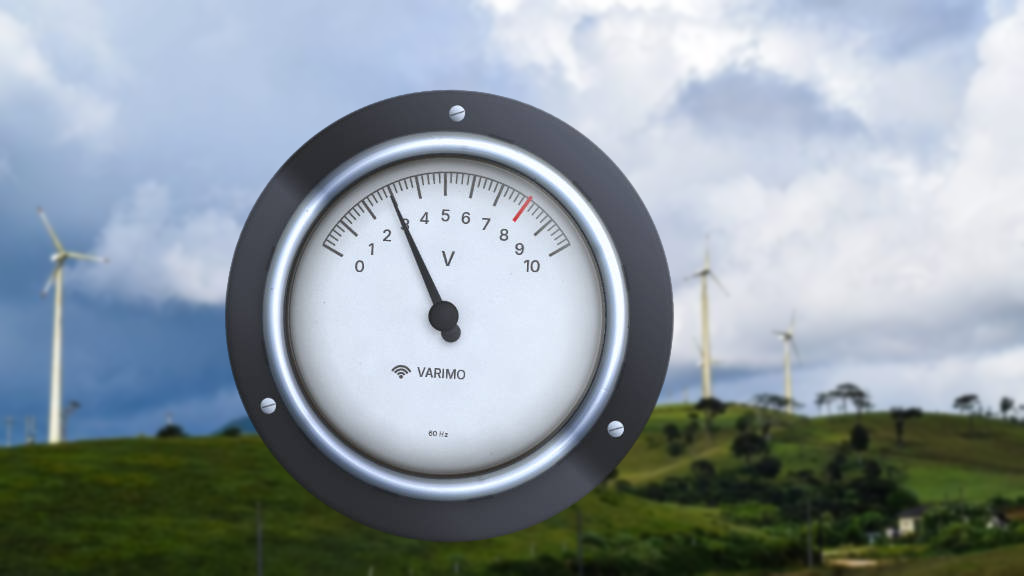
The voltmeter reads 3 V
